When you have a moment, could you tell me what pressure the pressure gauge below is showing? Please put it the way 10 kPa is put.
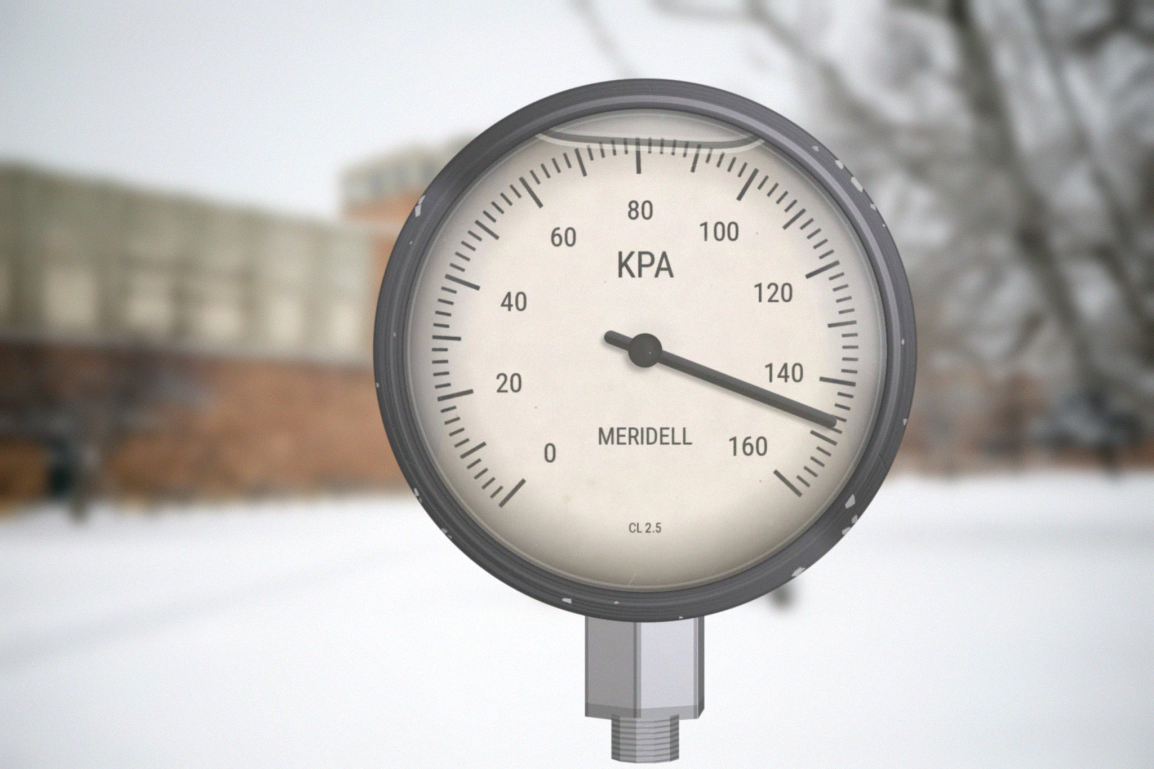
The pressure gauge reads 147 kPa
